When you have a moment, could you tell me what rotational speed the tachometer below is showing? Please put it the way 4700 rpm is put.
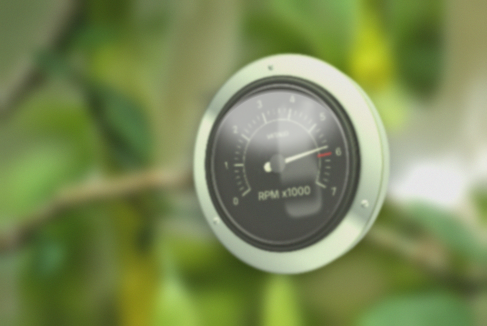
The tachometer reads 5800 rpm
